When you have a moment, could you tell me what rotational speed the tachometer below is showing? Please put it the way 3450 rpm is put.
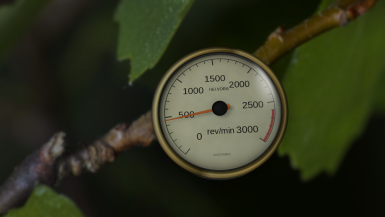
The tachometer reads 450 rpm
